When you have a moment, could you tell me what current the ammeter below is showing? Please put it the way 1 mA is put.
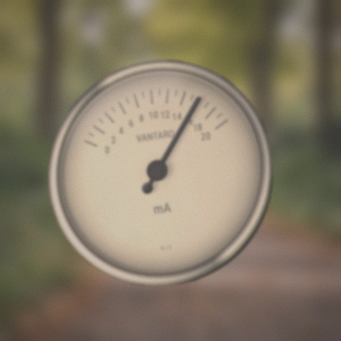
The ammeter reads 16 mA
